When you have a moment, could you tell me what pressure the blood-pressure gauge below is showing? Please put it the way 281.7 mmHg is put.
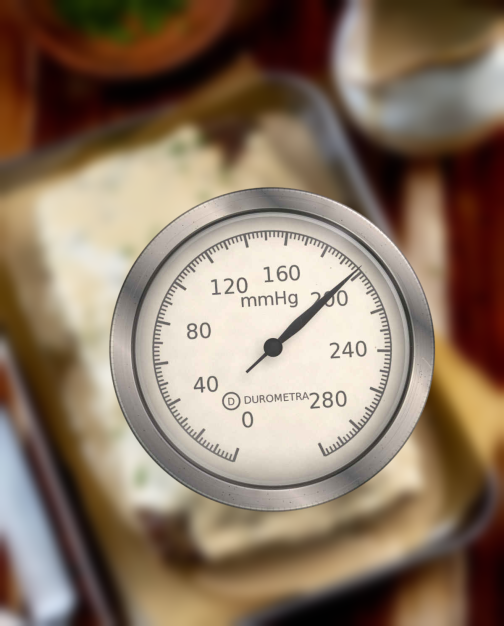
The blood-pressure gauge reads 198 mmHg
